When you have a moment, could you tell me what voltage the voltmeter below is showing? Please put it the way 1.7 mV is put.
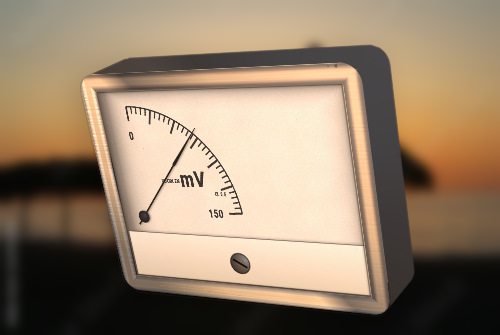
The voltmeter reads 70 mV
